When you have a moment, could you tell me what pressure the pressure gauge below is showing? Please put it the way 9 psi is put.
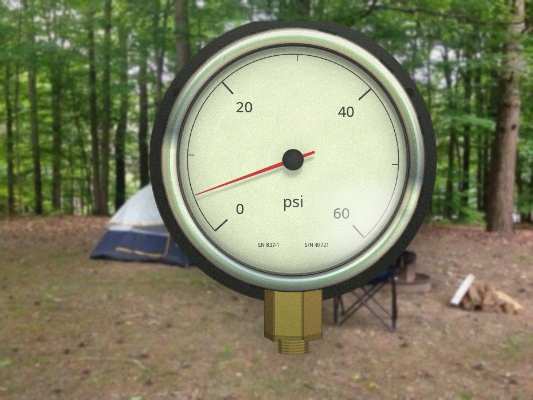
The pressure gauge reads 5 psi
